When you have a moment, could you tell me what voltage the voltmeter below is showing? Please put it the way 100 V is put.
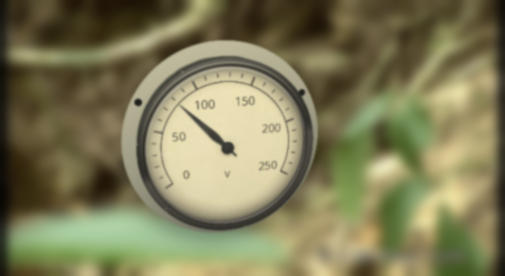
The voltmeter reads 80 V
